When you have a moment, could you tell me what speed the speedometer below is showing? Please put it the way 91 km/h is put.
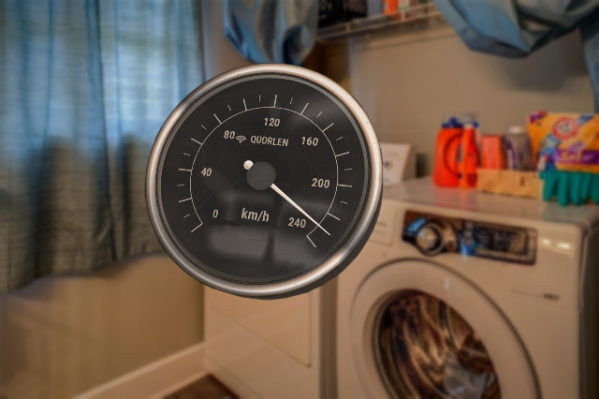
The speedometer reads 230 km/h
